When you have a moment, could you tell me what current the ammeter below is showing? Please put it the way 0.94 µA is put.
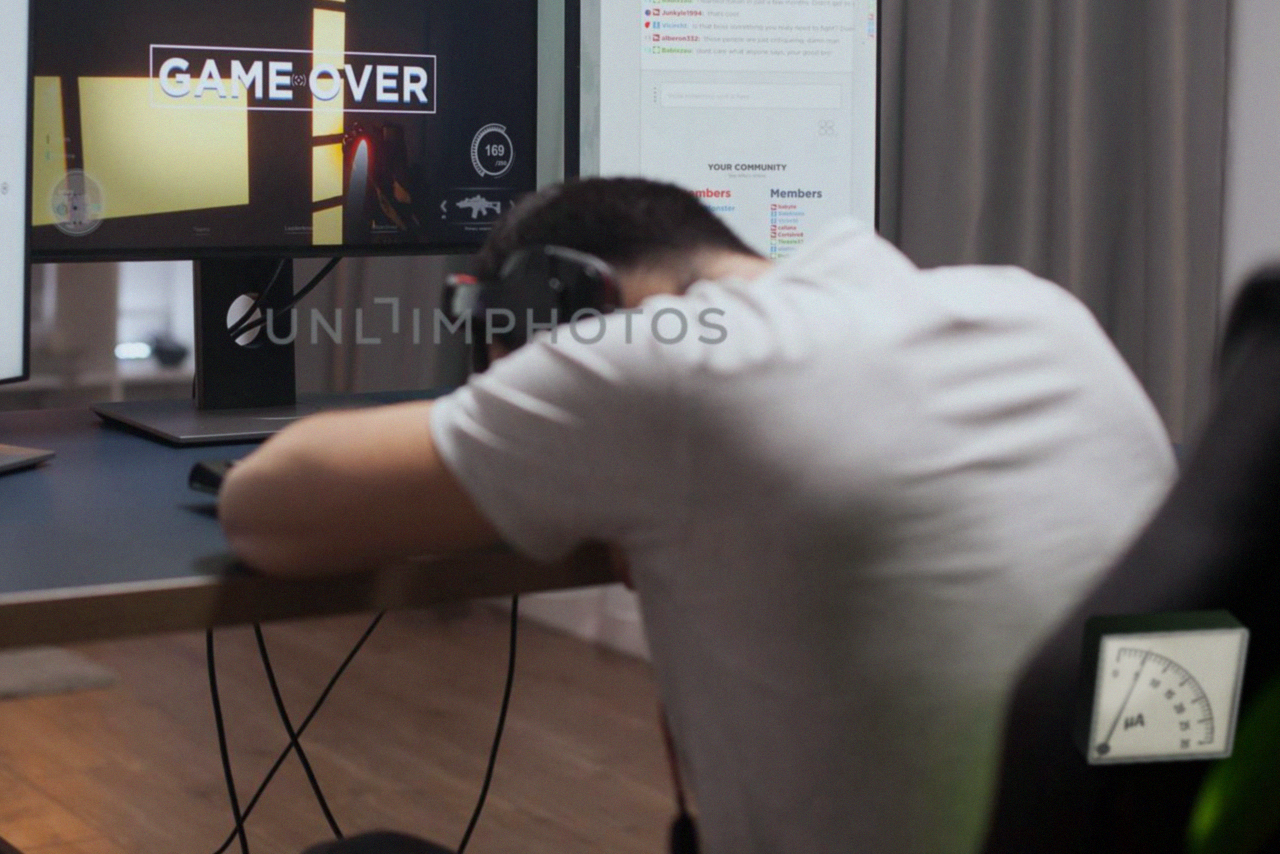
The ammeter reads 5 µA
